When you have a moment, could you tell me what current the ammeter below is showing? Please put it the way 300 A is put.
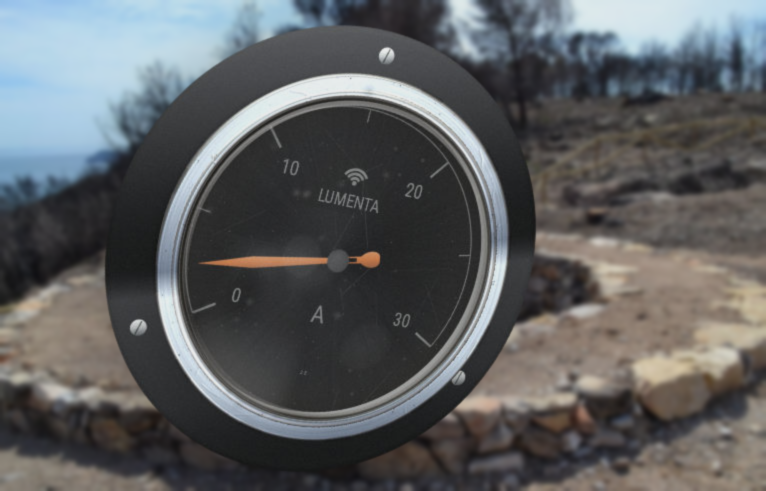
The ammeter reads 2.5 A
